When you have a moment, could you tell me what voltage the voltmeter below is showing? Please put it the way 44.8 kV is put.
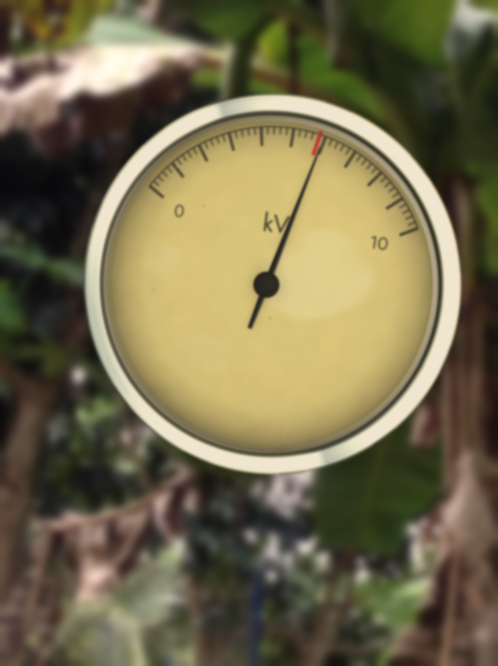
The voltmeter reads 6 kV
